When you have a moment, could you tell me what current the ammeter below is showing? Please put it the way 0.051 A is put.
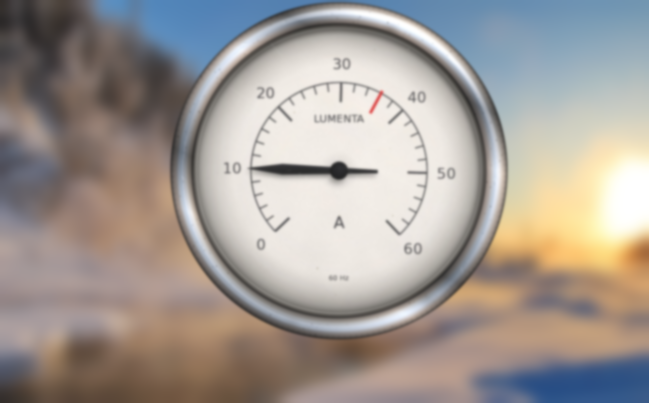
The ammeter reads 10 A
